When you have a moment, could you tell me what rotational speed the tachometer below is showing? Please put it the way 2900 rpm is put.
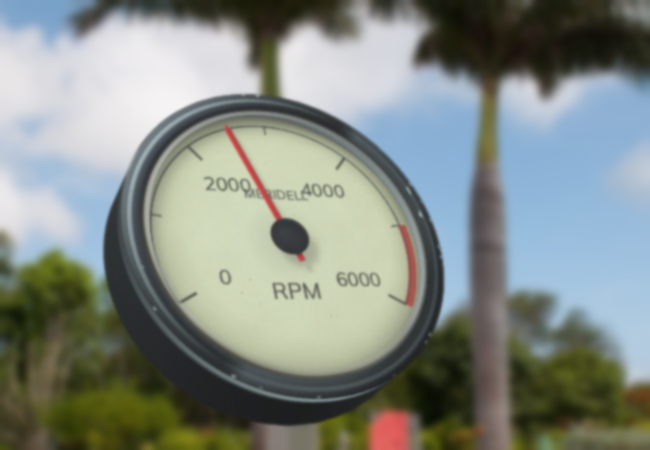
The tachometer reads 2500 rpm
